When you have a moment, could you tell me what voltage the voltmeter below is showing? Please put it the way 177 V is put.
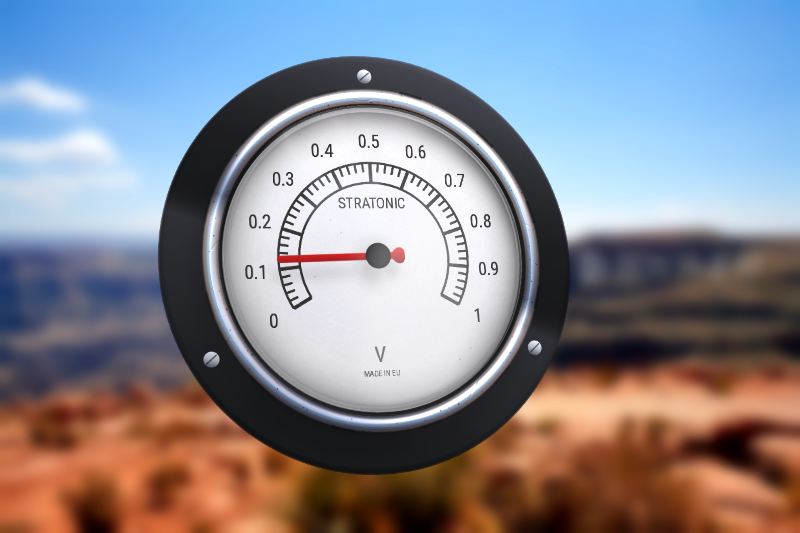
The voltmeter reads 0.12 V
